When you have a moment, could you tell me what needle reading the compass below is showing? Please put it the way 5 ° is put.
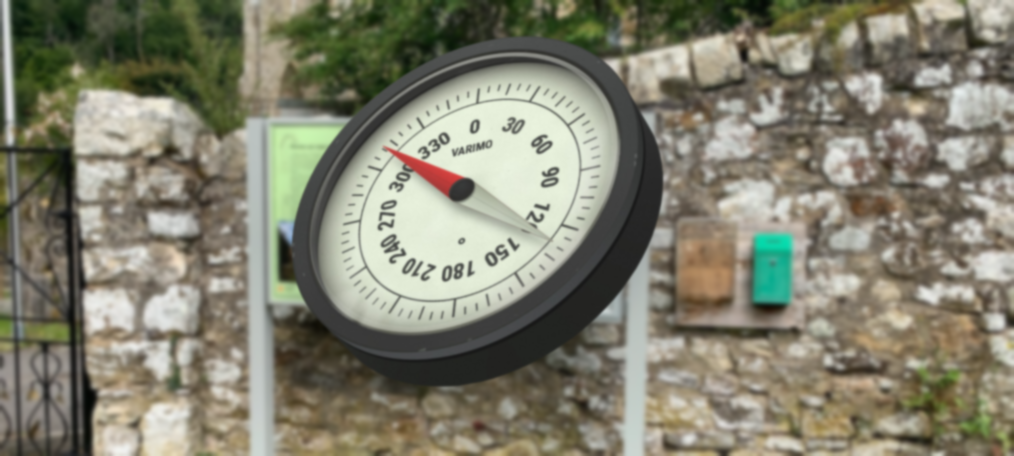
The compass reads 310 °
